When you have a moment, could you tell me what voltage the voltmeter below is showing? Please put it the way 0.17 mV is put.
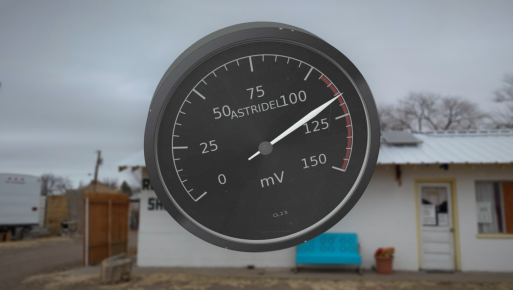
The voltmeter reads 115 mV
